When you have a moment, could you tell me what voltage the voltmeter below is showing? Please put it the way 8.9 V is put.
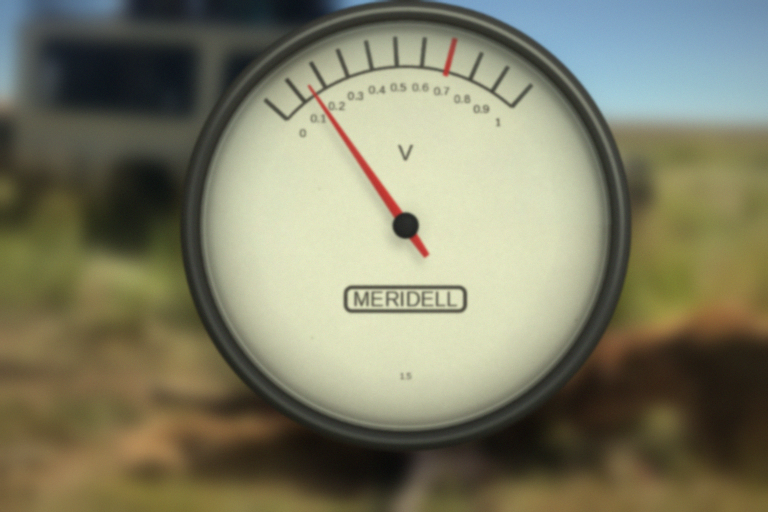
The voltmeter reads 0.15 V
